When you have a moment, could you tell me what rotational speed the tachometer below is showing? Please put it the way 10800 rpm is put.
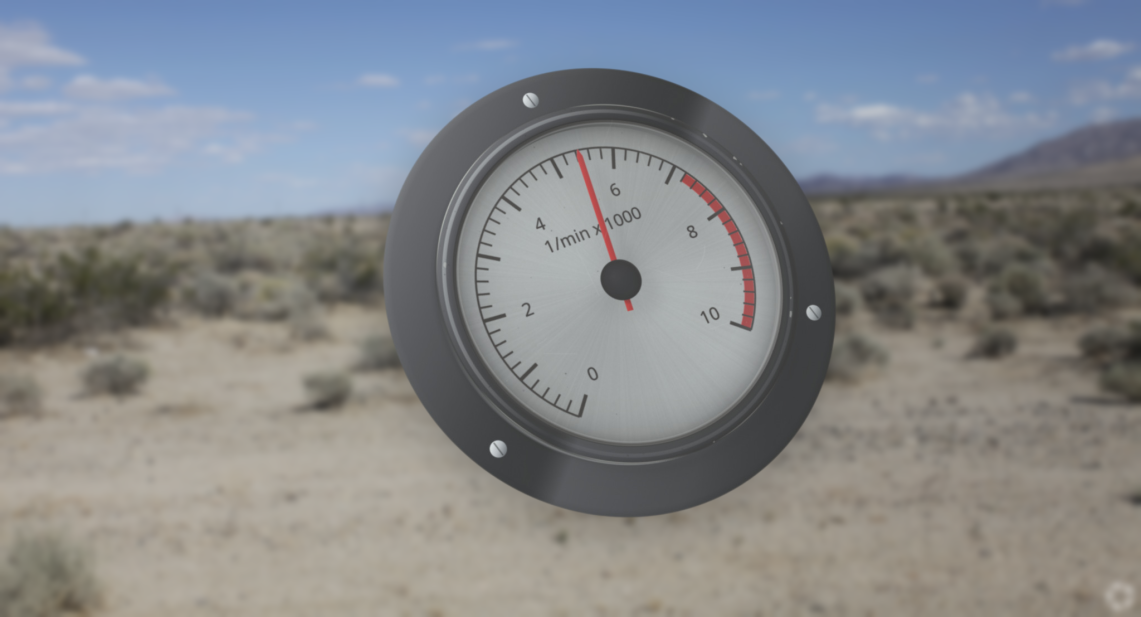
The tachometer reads 5400 rpm
